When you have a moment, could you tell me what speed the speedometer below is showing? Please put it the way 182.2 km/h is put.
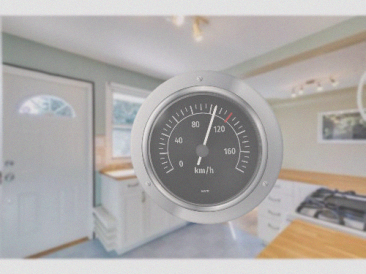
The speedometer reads 105 km/h
